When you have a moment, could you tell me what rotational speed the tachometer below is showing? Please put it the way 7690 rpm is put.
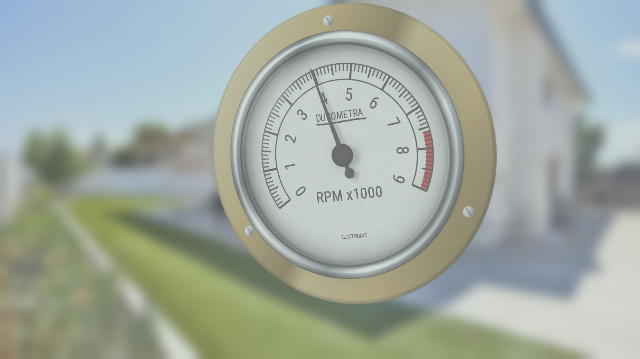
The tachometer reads 4000 rpm
